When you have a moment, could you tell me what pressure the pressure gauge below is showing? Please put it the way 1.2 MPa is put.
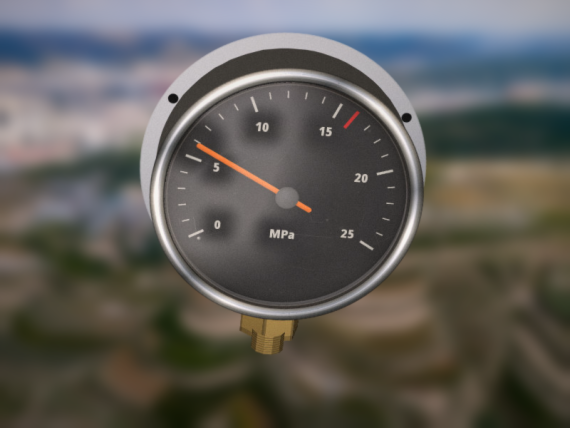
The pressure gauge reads 6 MPa
